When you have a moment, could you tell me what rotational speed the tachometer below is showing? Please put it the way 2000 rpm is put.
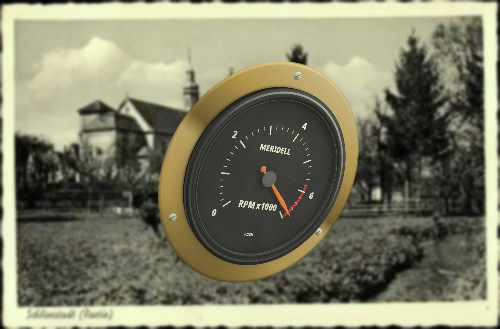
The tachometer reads 6800 rpm
